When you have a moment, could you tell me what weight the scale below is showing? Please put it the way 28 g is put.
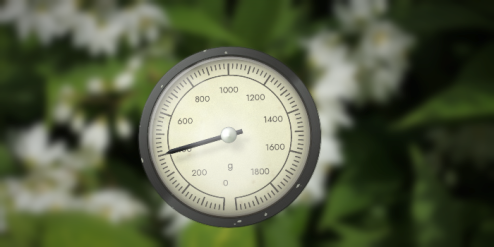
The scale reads 400 g
